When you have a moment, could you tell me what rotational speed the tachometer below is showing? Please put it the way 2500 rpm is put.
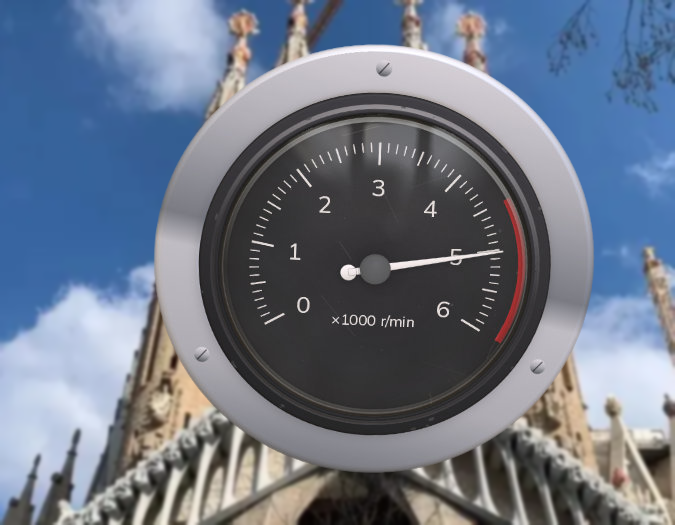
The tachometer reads 5000 rpm
